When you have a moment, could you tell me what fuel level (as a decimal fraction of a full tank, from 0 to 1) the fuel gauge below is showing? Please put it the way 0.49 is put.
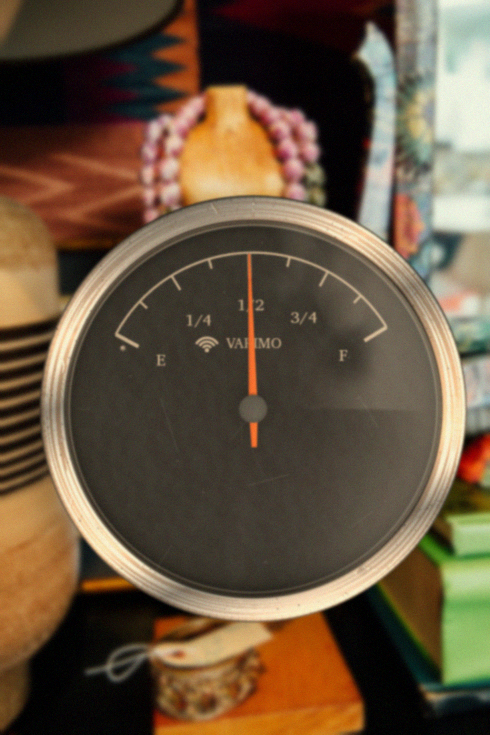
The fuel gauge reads 0.5
